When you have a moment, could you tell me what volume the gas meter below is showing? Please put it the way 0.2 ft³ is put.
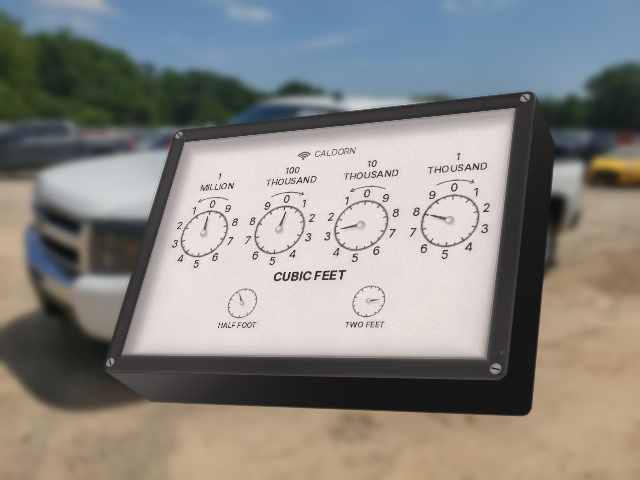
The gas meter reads 2800 ft³
